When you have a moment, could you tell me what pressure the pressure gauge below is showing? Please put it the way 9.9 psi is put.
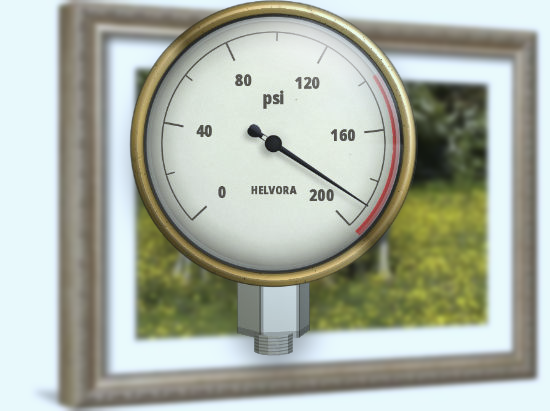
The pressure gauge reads 190 psi
